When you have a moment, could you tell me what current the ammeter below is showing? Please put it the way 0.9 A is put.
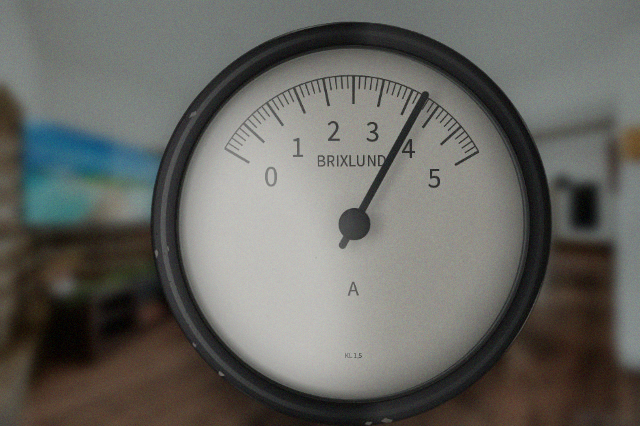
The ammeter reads 3.7 A
